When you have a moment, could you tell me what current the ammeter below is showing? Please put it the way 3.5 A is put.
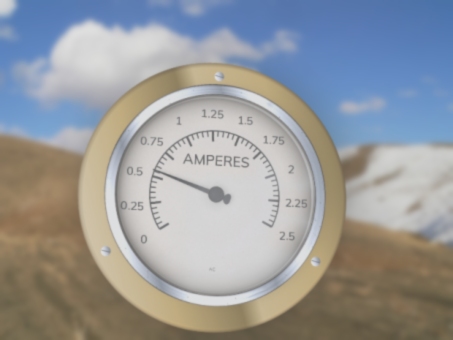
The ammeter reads 0.55 A
